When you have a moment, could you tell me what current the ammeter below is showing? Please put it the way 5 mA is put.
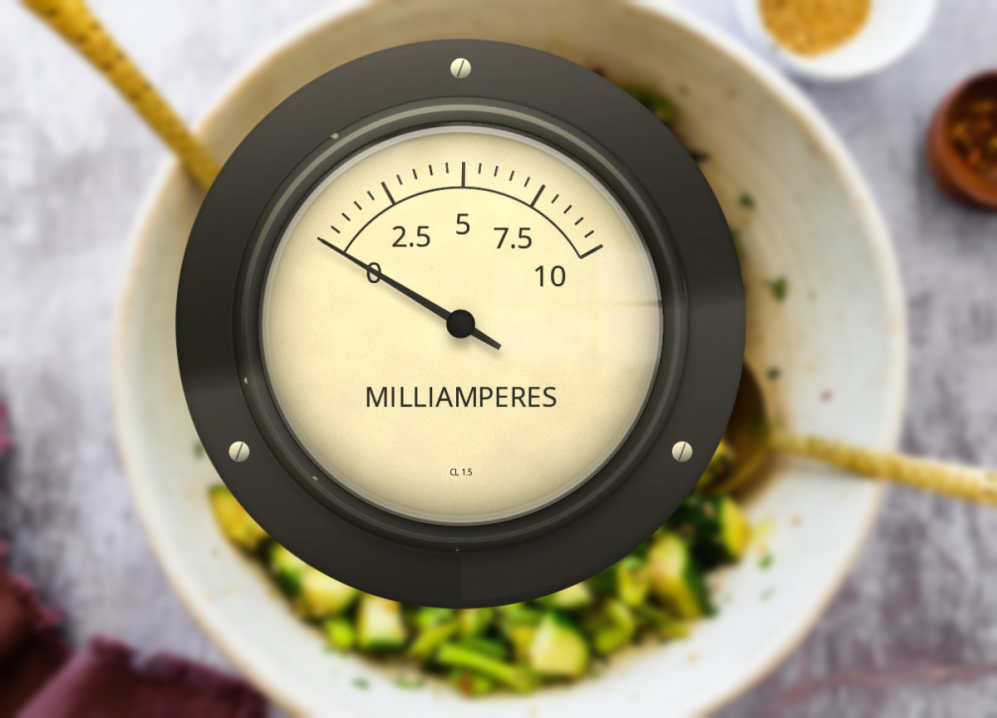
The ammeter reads 0 mA
